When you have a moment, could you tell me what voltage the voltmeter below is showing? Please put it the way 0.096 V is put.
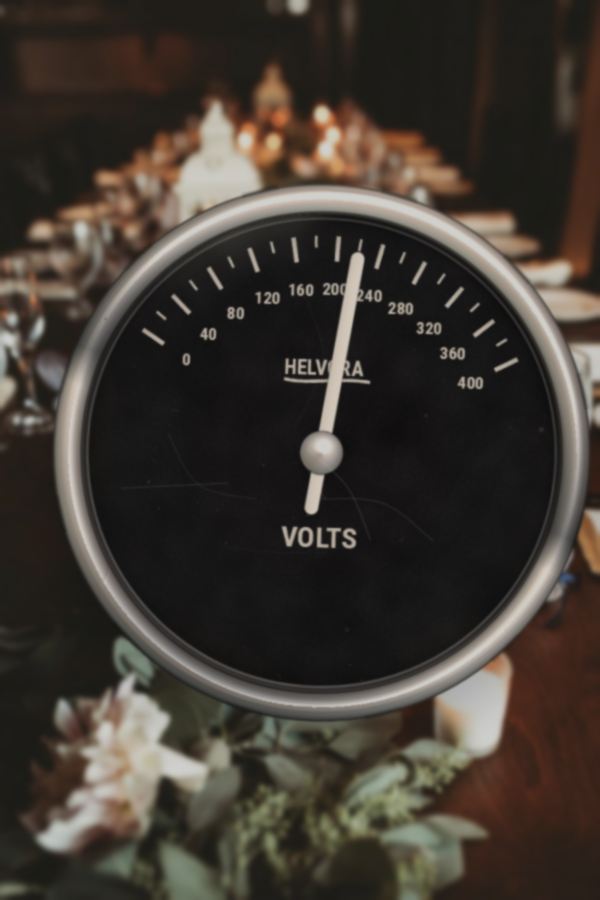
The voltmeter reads 220 V
